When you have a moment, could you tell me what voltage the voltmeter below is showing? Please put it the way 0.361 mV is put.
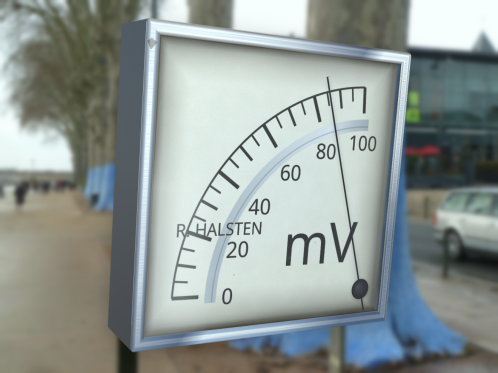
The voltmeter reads 85 mV
